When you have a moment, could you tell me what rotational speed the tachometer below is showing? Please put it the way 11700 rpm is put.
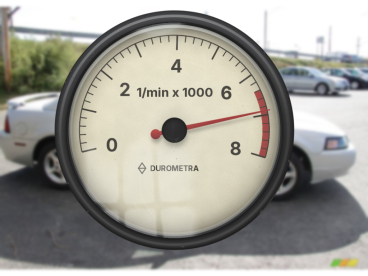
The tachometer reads 6900 rpm
